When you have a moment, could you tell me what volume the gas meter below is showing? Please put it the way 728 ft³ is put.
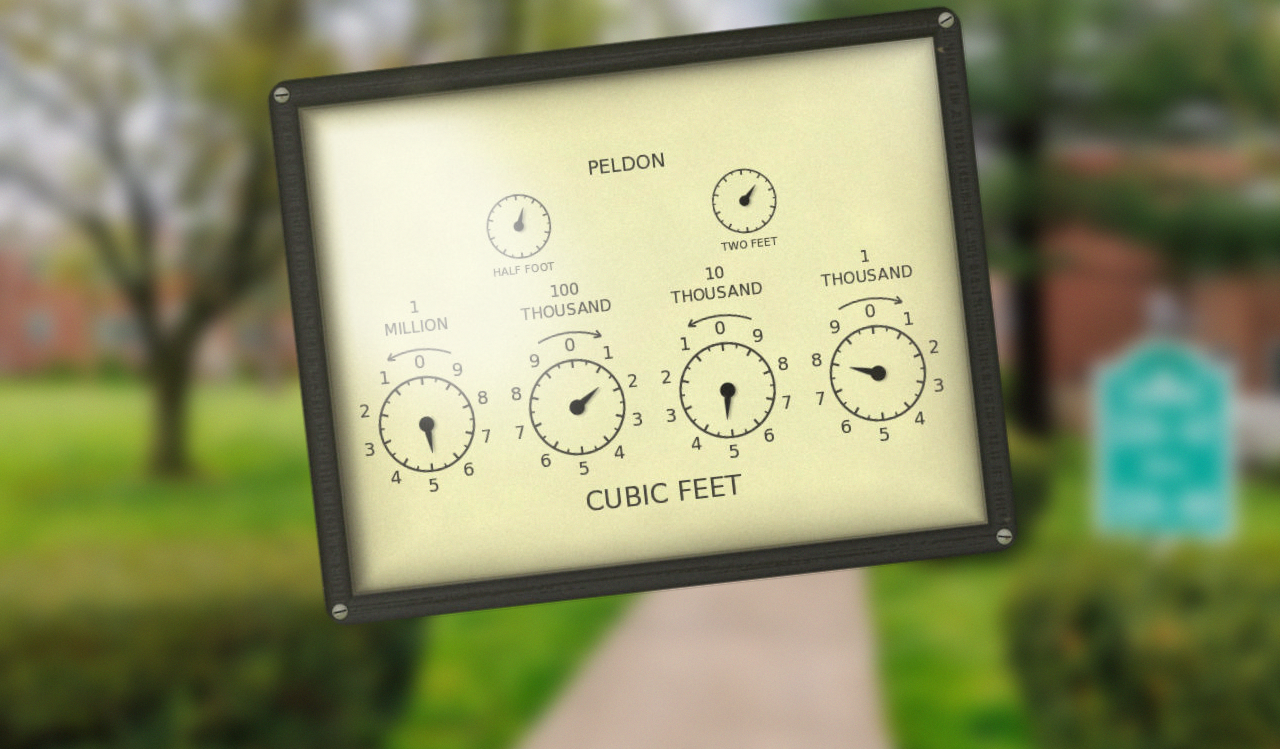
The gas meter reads 514800 ft³
